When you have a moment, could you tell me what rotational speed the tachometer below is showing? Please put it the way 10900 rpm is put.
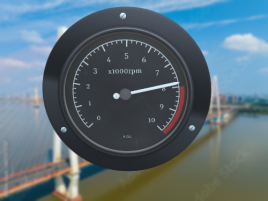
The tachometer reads 7800 rpm
